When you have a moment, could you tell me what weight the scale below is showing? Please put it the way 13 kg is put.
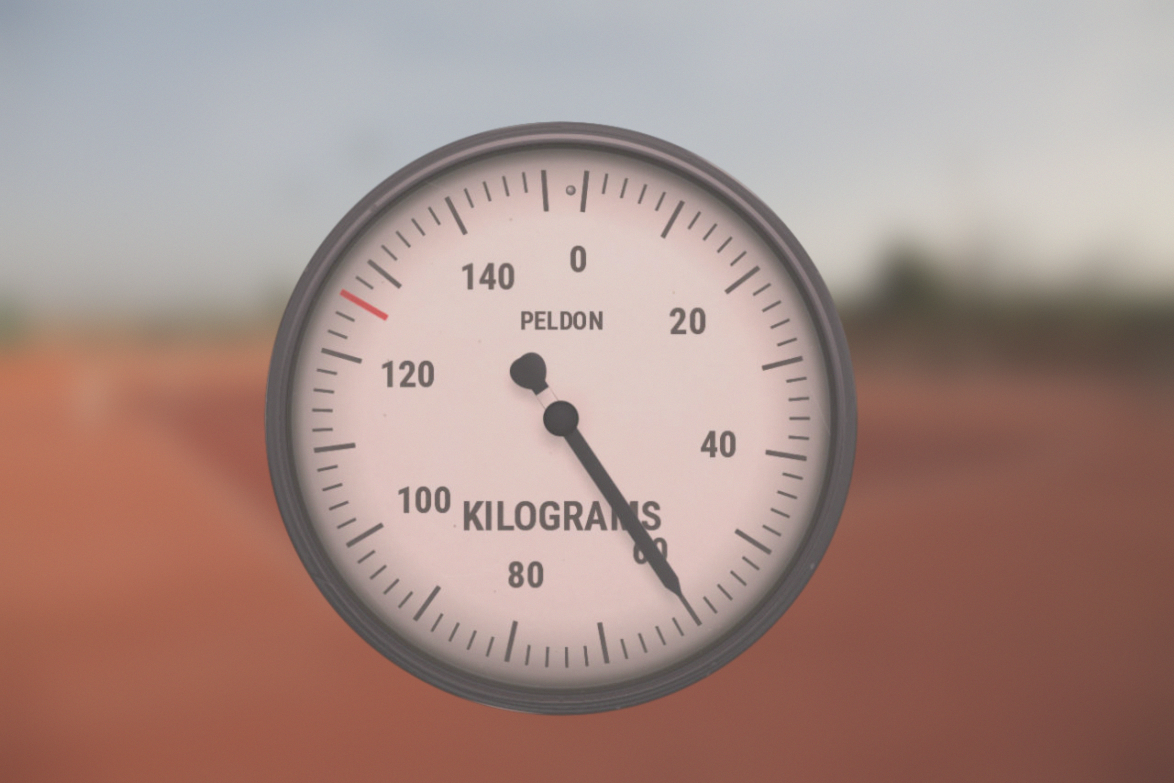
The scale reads 60 kg
